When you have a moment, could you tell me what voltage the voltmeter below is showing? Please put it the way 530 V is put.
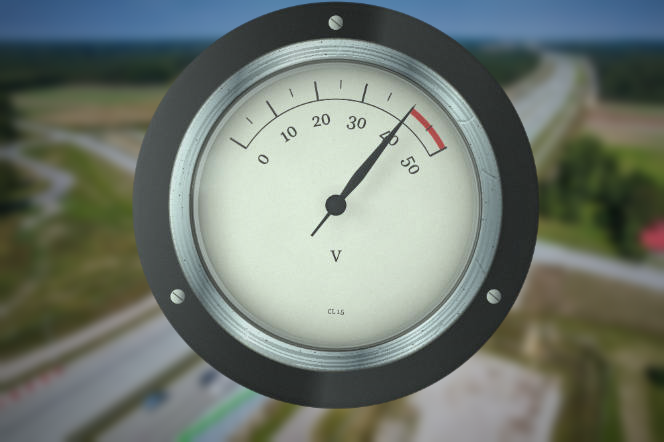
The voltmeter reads 40 V
